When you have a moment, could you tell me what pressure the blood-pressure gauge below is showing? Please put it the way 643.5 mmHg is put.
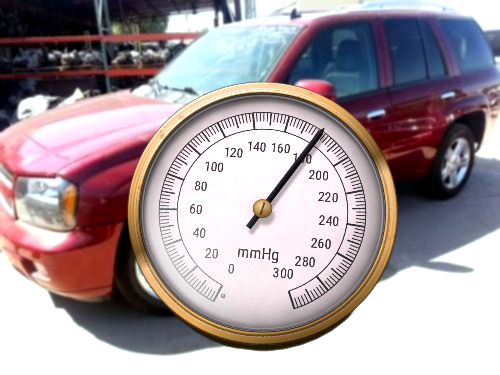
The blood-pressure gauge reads 180 mmHg
